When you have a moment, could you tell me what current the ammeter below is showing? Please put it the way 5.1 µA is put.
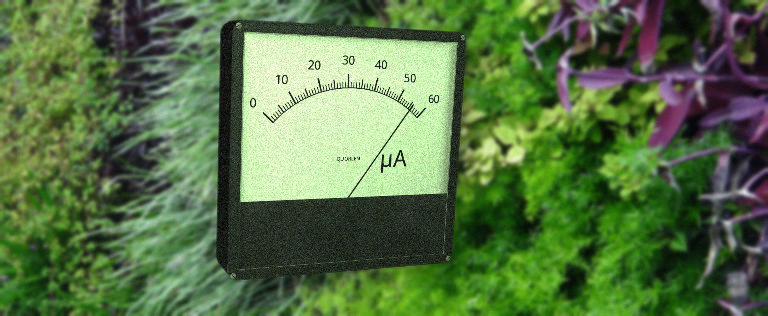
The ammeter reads 55 µA
